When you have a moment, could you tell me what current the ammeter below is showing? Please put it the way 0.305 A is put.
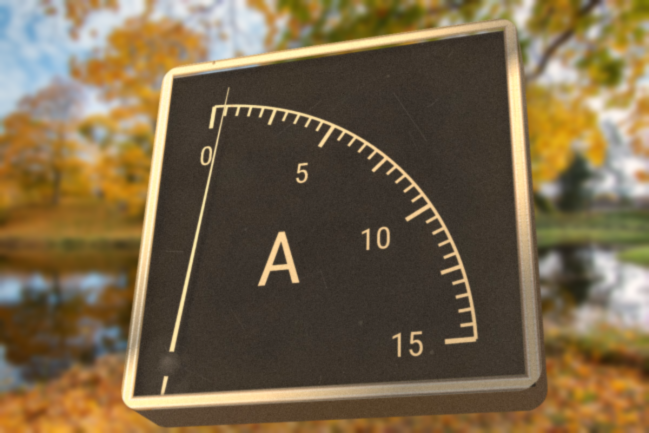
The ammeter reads 0.5 A
